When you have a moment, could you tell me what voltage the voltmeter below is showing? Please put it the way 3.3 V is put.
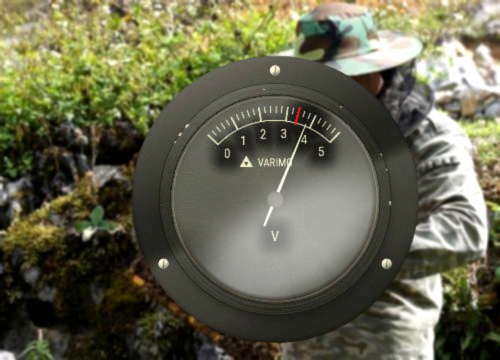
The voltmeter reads 3.8 V
